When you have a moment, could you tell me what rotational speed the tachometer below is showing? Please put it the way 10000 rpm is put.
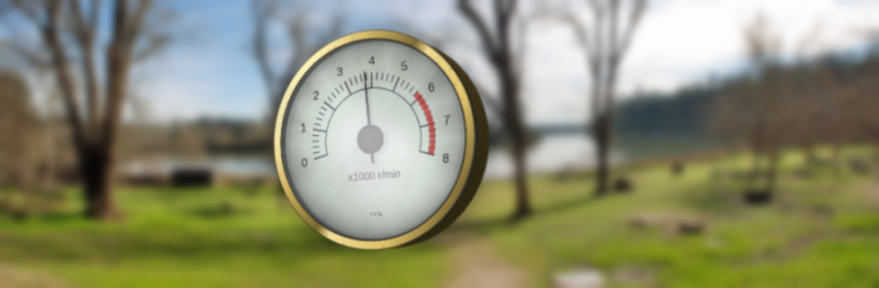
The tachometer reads 3800 rpm
